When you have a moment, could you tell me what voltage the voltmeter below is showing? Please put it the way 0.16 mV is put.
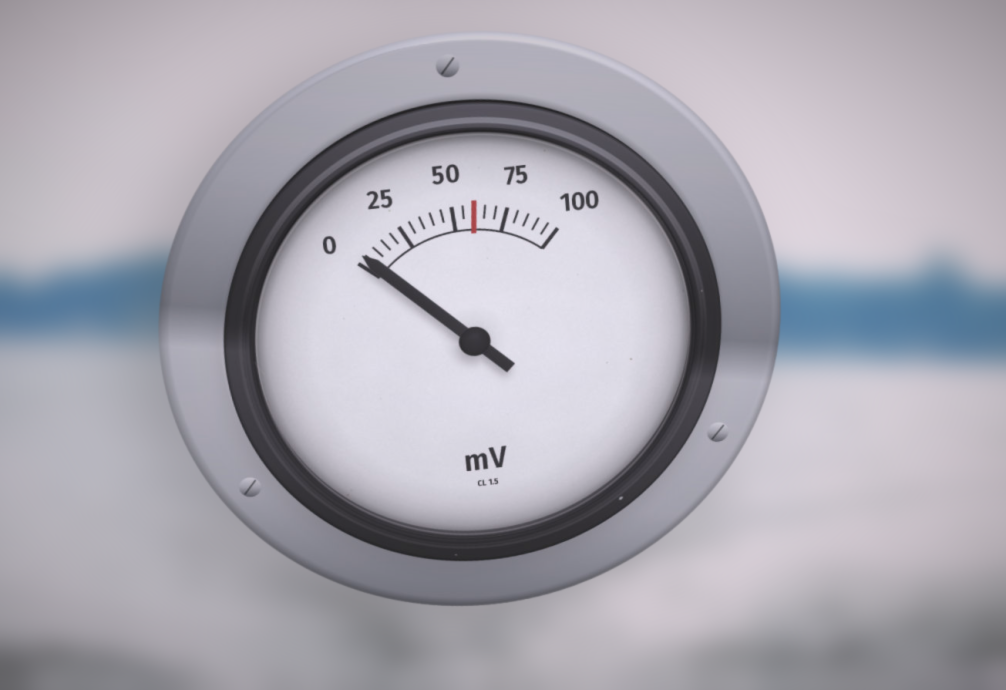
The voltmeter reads 5 mV
